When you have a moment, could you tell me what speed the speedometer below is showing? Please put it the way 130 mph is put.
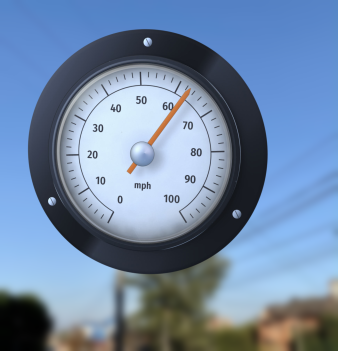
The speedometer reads 63 mph
